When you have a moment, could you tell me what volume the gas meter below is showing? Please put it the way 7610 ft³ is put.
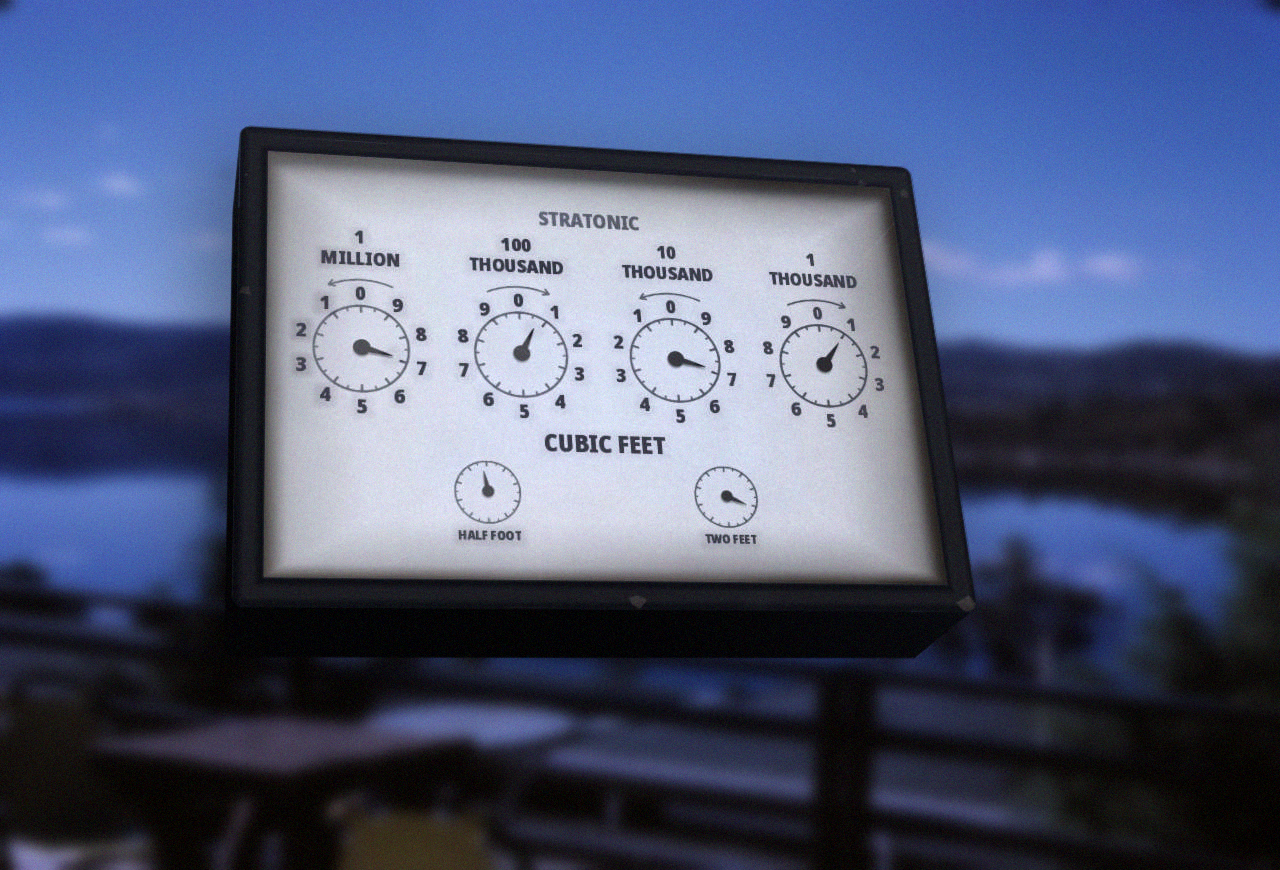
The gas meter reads 707100 ft³
